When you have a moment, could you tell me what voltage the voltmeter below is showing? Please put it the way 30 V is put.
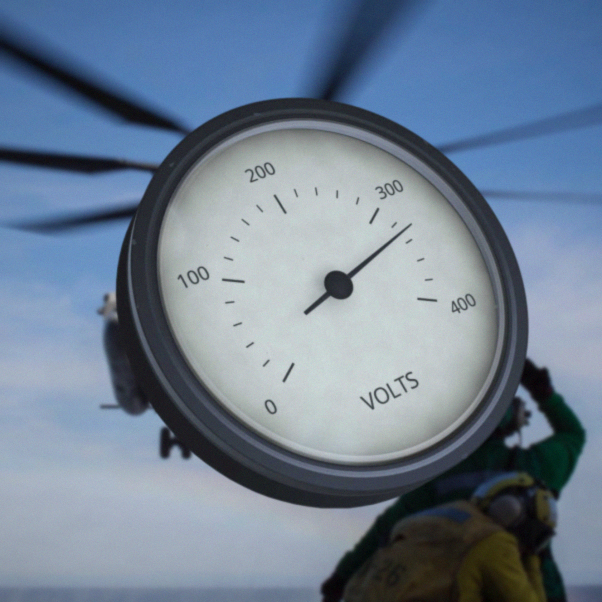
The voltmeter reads 330 V
